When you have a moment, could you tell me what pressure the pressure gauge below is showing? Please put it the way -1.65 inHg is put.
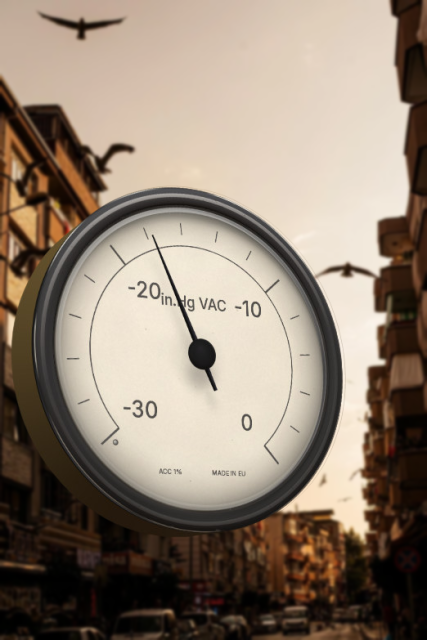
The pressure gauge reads -18 inHg
